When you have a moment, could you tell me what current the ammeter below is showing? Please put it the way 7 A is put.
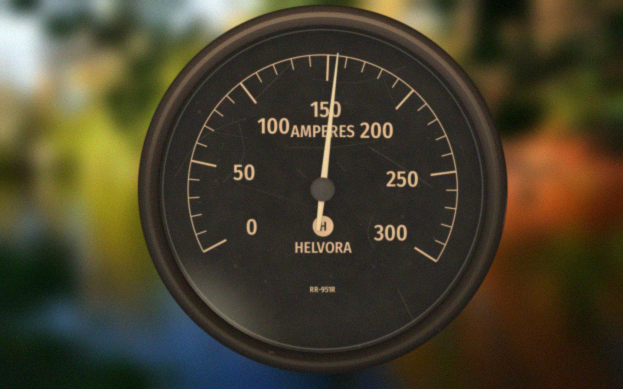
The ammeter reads 155 A
